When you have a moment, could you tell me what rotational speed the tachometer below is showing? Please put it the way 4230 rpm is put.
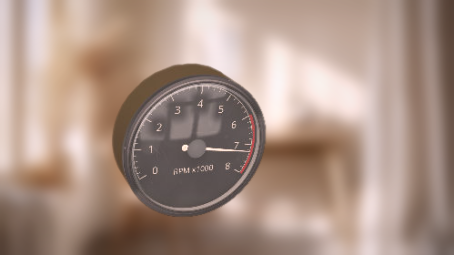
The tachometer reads 7200 rpm
